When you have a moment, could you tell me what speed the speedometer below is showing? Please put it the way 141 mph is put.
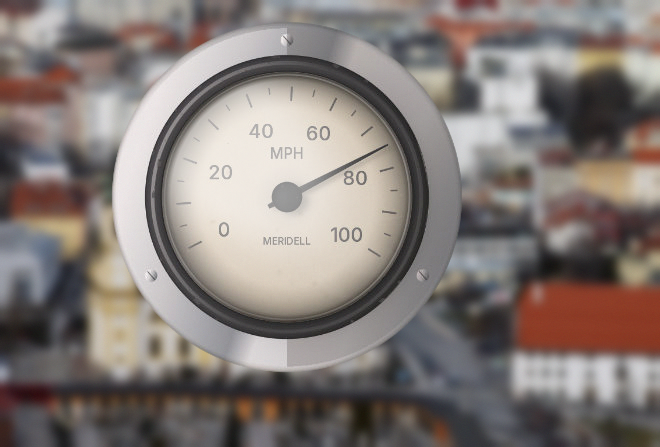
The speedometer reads 75 mph
